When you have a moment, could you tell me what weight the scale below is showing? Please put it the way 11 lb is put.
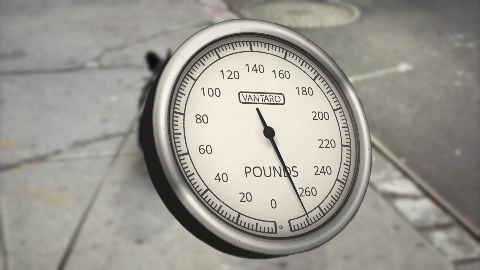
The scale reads 270 lb
